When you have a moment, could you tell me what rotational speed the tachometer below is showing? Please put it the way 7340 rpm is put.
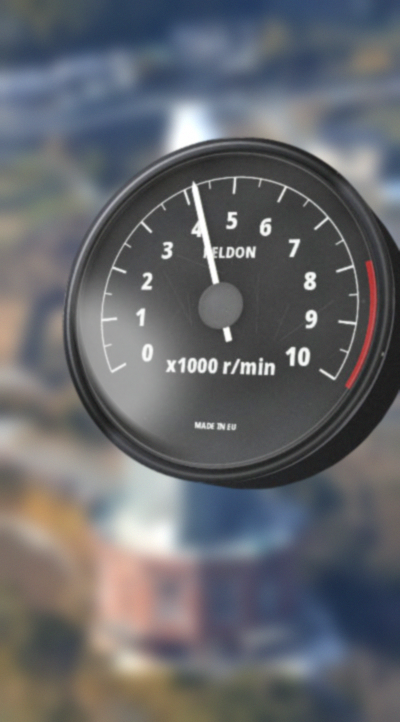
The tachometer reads 4250 rpm
